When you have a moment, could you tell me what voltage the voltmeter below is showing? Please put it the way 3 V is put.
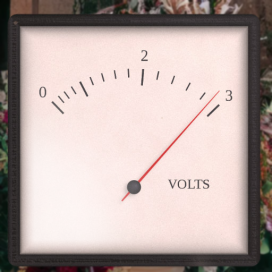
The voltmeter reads 2.9 V
